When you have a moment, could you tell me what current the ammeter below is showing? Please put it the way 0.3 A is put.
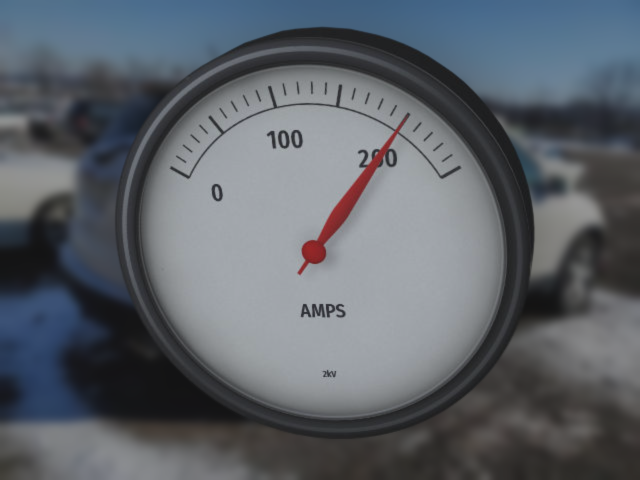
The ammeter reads 200 A
